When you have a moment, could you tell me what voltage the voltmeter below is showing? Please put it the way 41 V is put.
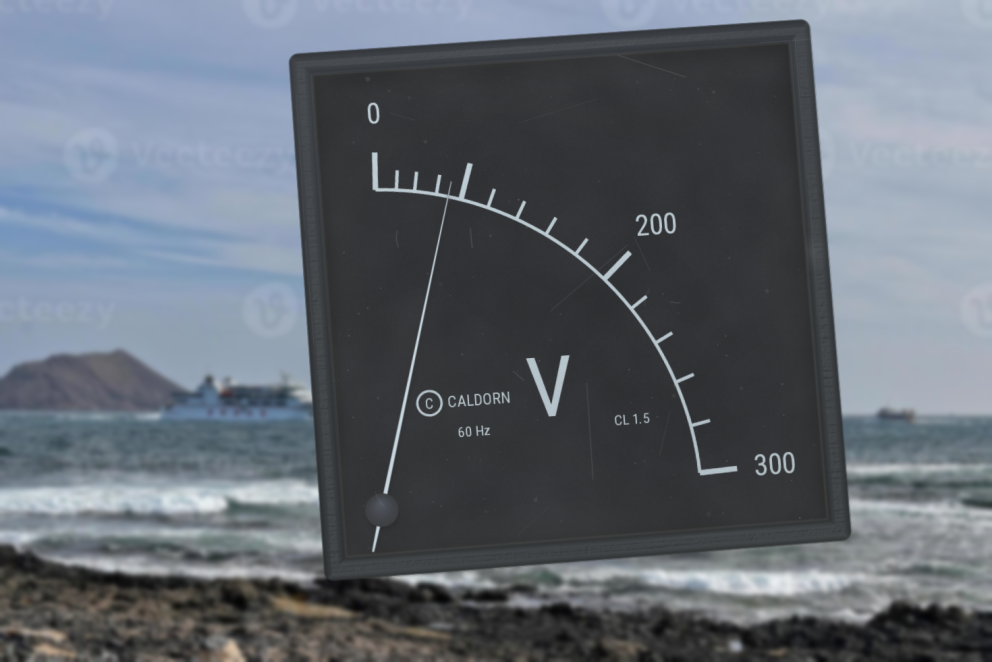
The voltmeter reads 90 V
